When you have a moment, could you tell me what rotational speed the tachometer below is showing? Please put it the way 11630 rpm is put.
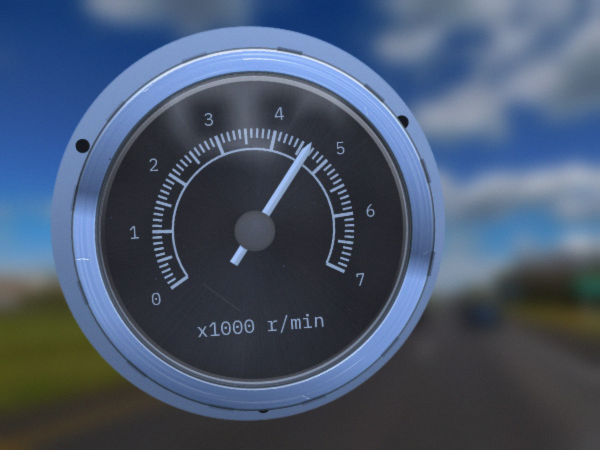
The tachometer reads 4600 rpm
